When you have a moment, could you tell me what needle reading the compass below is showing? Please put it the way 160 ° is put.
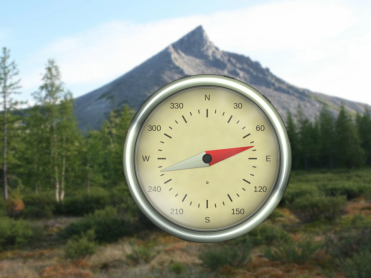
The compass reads 75 °
